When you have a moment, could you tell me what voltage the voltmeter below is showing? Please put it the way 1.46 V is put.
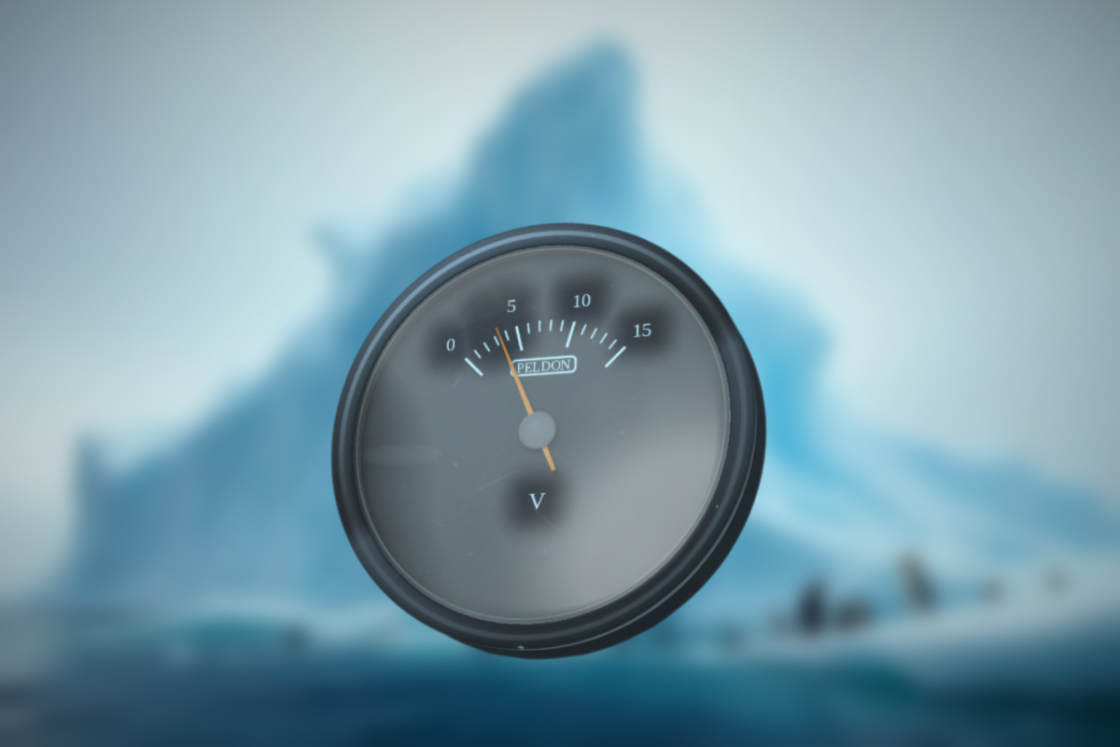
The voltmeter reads 3.5 V
